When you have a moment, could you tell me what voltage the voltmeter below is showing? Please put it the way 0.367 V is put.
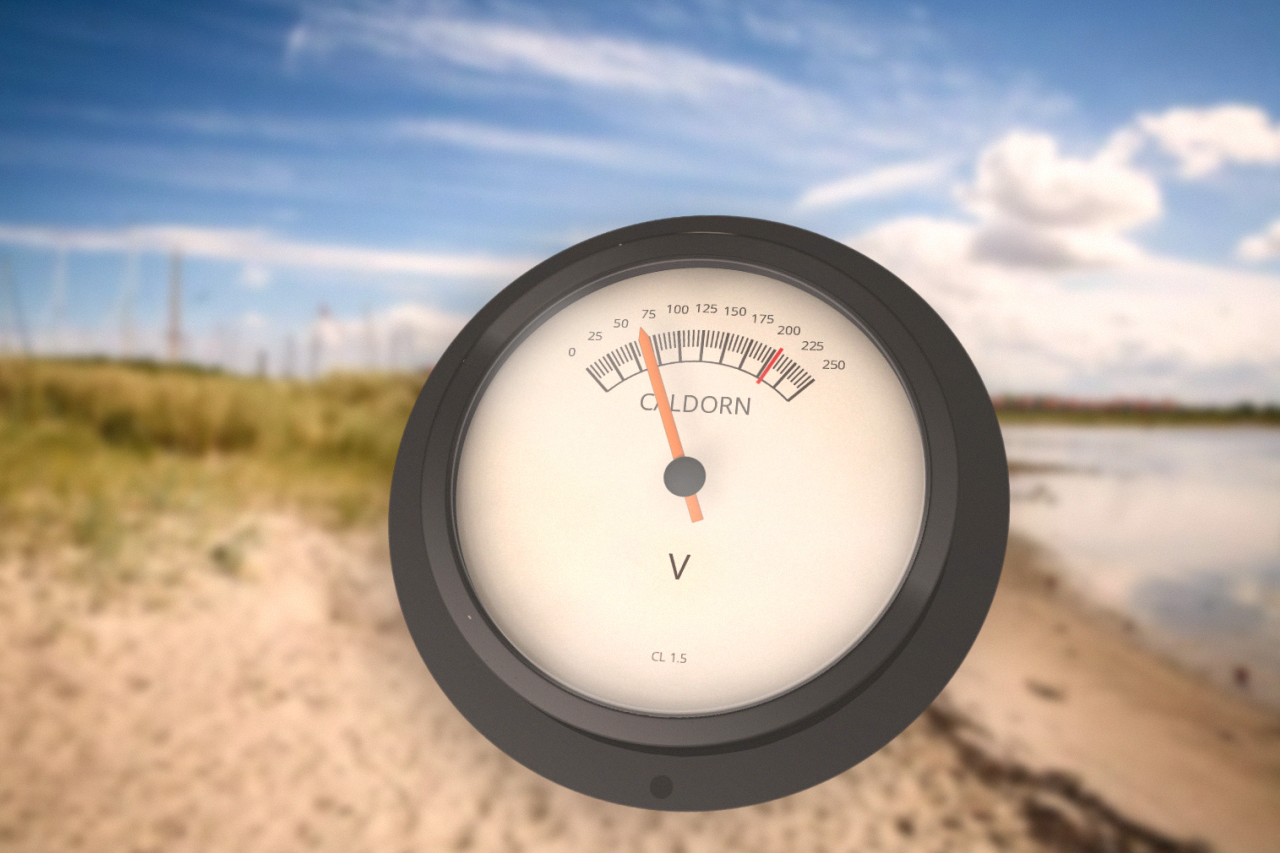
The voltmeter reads 65 V
